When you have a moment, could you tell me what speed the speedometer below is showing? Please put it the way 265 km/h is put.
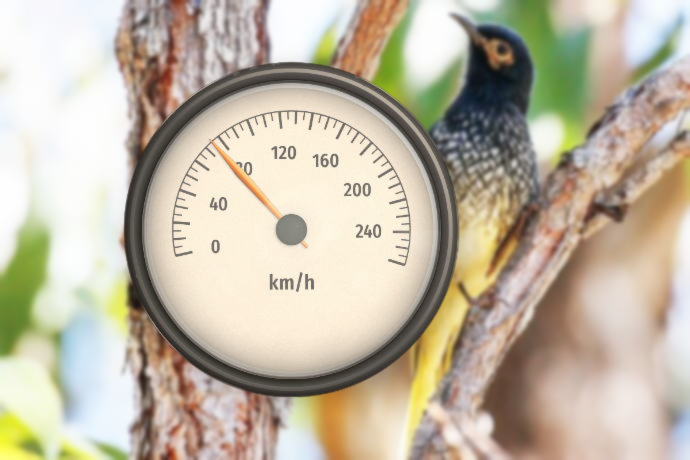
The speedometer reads 75 km/h
